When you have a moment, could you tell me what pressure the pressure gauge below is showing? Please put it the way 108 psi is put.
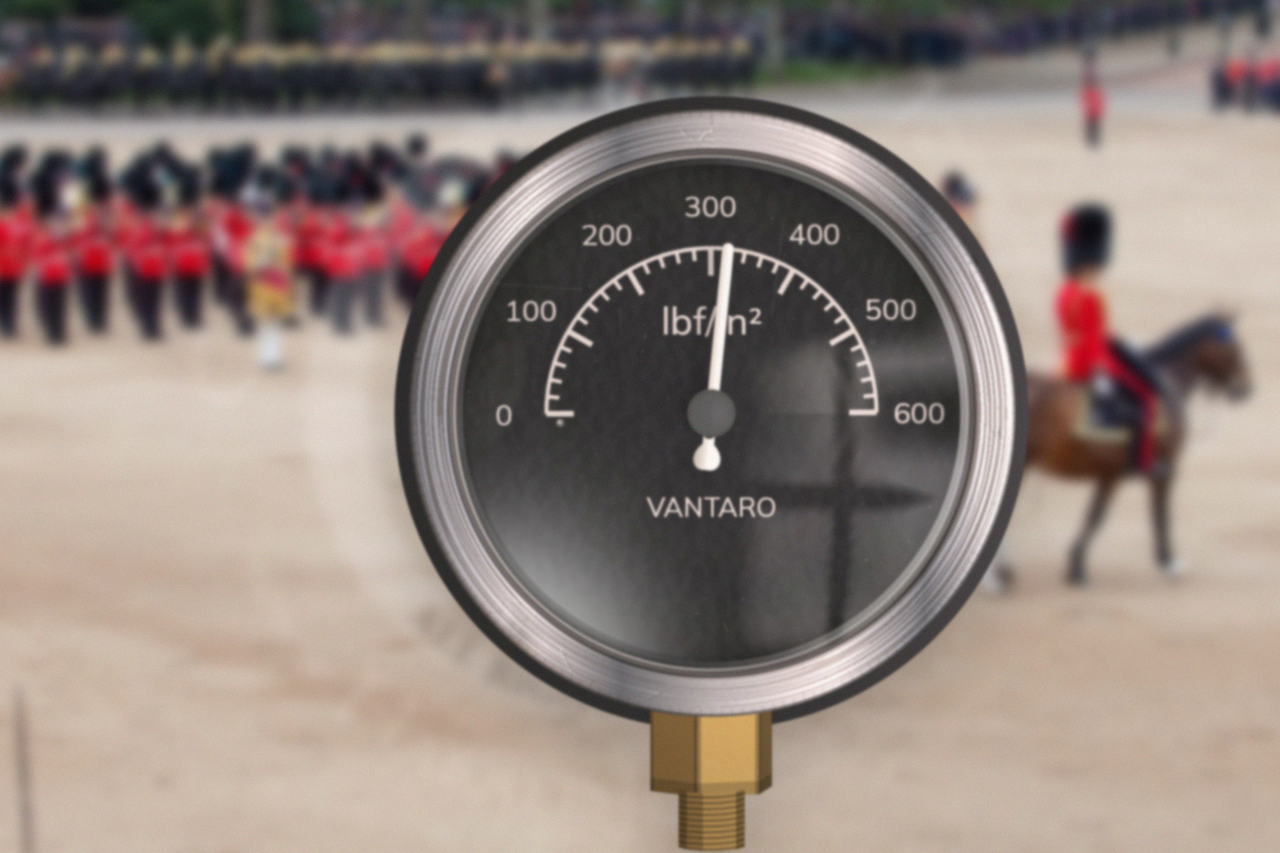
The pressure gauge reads 320 psi
